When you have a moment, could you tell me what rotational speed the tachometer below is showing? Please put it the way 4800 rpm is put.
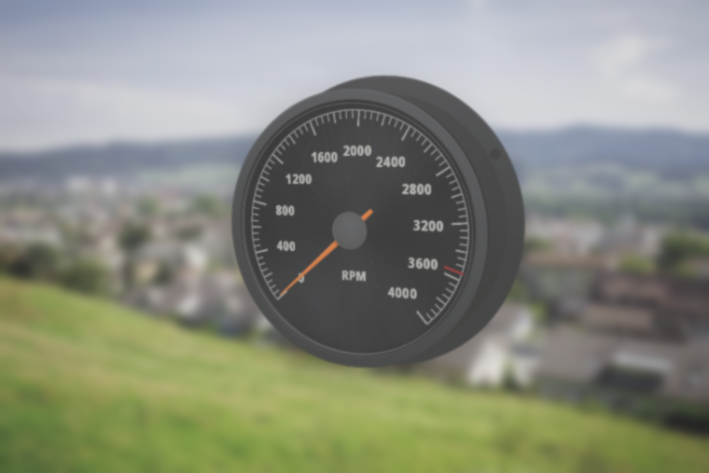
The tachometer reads 0 rpm
